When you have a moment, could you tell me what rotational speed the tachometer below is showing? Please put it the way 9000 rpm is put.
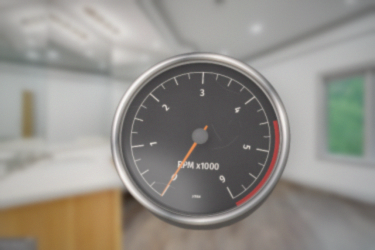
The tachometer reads 0 rpm
